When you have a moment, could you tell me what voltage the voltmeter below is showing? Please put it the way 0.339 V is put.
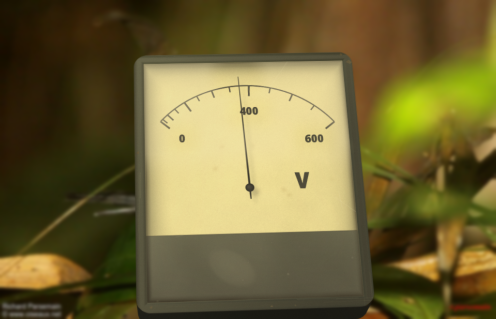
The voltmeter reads 375 V
